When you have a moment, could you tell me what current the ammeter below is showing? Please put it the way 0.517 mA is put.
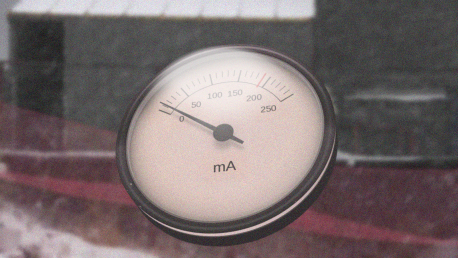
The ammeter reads 10 mA
